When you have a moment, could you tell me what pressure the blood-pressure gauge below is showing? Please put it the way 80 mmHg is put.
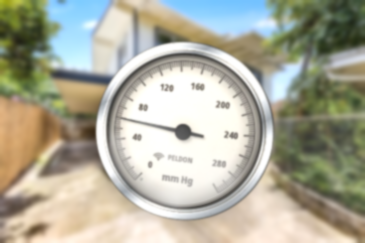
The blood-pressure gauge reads 60 mmHg
